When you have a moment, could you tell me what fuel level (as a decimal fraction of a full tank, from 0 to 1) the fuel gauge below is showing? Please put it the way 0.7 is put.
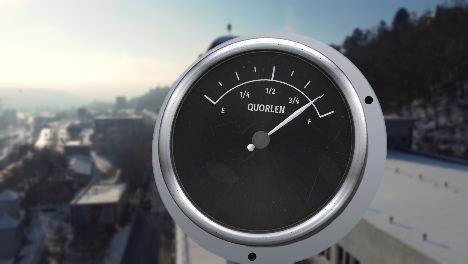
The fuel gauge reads 0.875
